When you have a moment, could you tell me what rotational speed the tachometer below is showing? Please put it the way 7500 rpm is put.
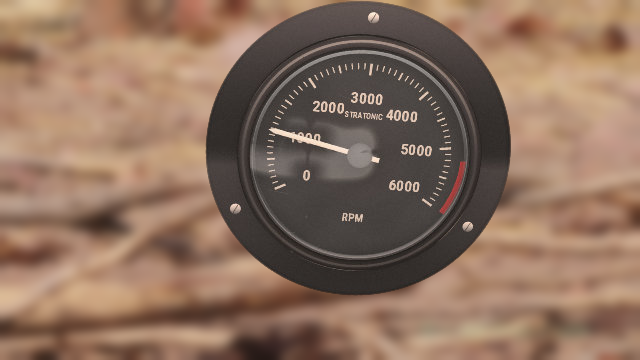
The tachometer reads 1000 rpm
